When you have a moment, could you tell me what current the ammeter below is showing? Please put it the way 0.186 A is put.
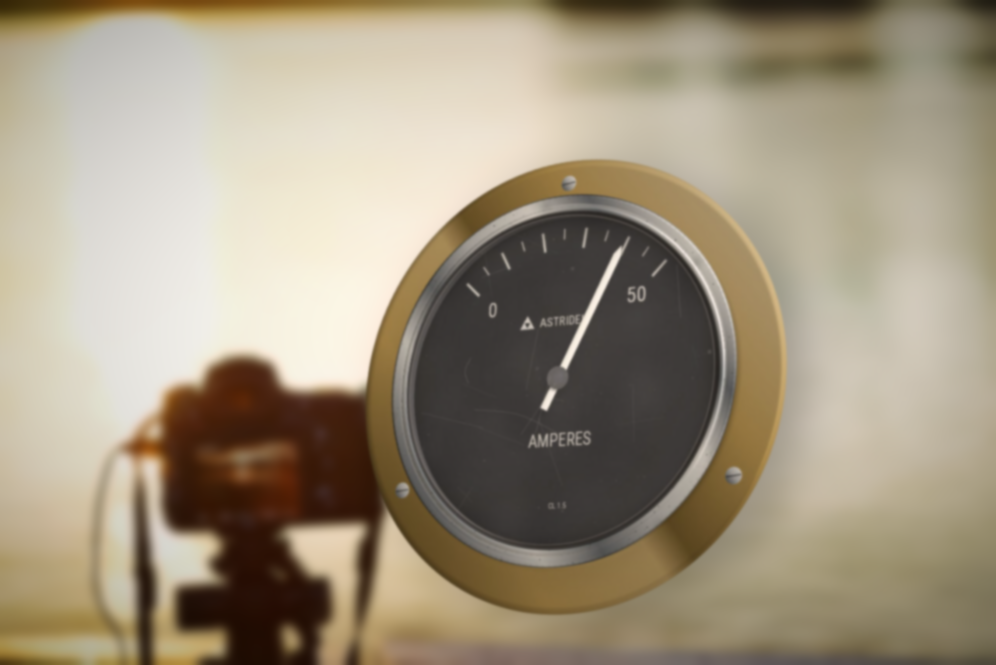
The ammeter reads 40 A
